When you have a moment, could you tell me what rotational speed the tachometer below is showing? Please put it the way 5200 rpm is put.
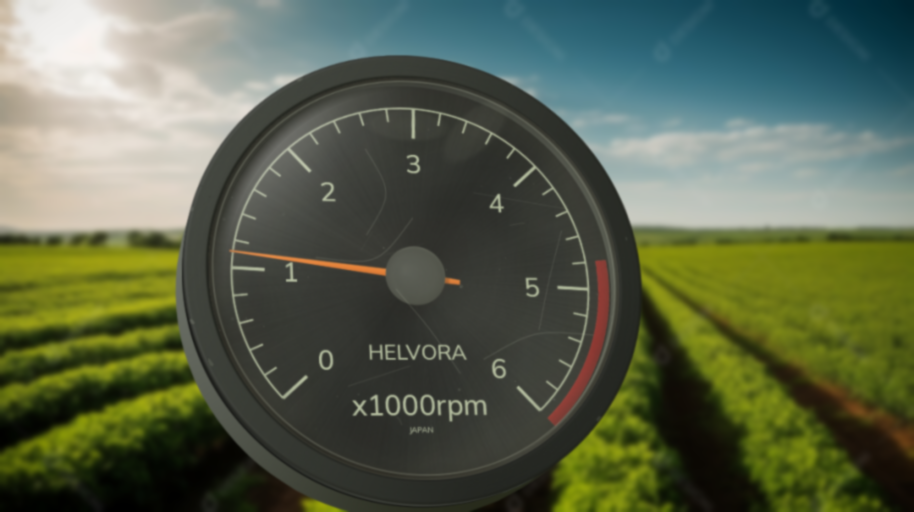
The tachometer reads 1100 rpm
